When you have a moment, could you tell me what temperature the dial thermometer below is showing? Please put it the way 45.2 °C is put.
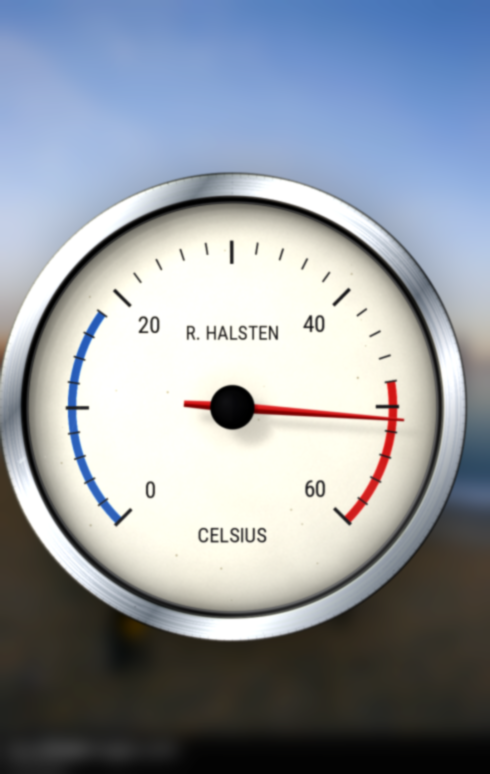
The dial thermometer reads 51 °C
